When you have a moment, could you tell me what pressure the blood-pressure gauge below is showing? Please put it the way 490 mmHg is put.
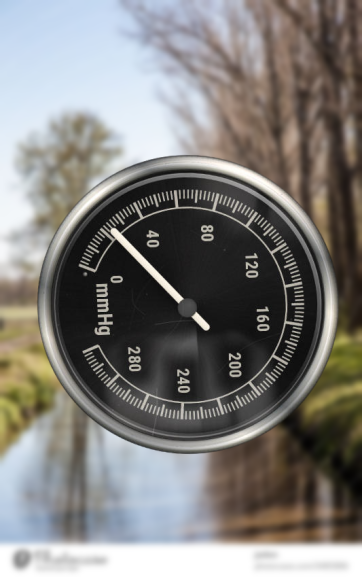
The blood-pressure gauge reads 24 mmHg
